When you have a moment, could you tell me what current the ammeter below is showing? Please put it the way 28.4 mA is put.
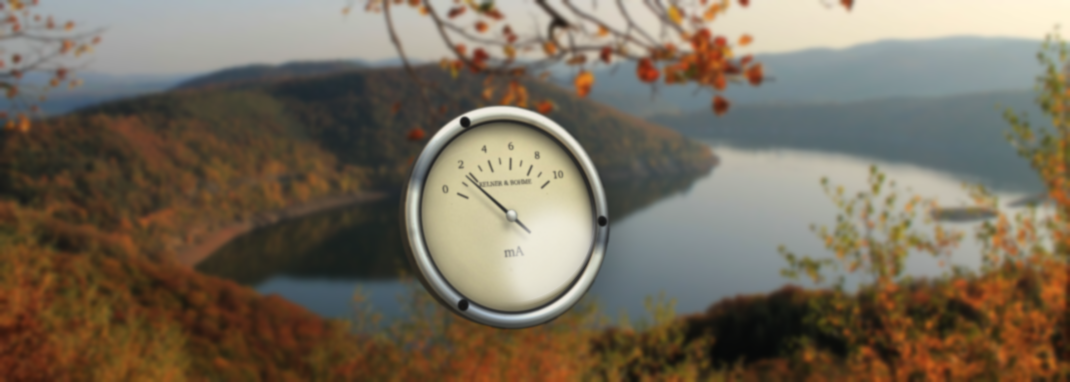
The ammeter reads 1.5 mA
